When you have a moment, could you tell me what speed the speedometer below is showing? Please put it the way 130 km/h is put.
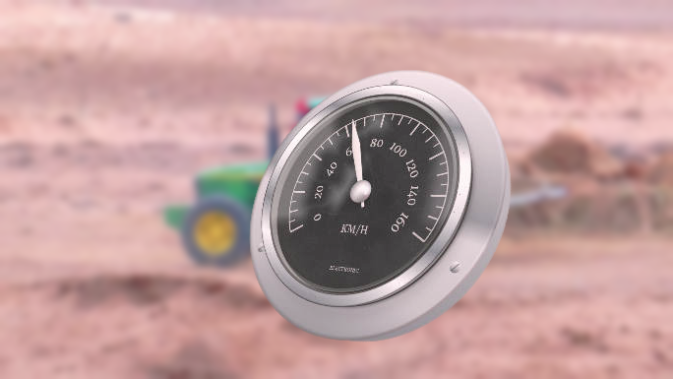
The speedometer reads 65 km/h
